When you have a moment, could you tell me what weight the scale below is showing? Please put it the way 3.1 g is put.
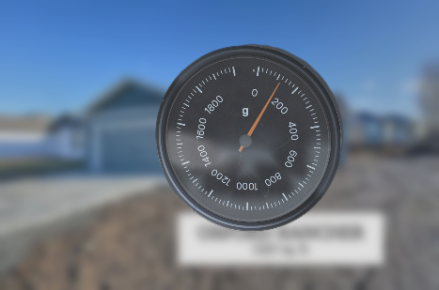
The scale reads 120 g
